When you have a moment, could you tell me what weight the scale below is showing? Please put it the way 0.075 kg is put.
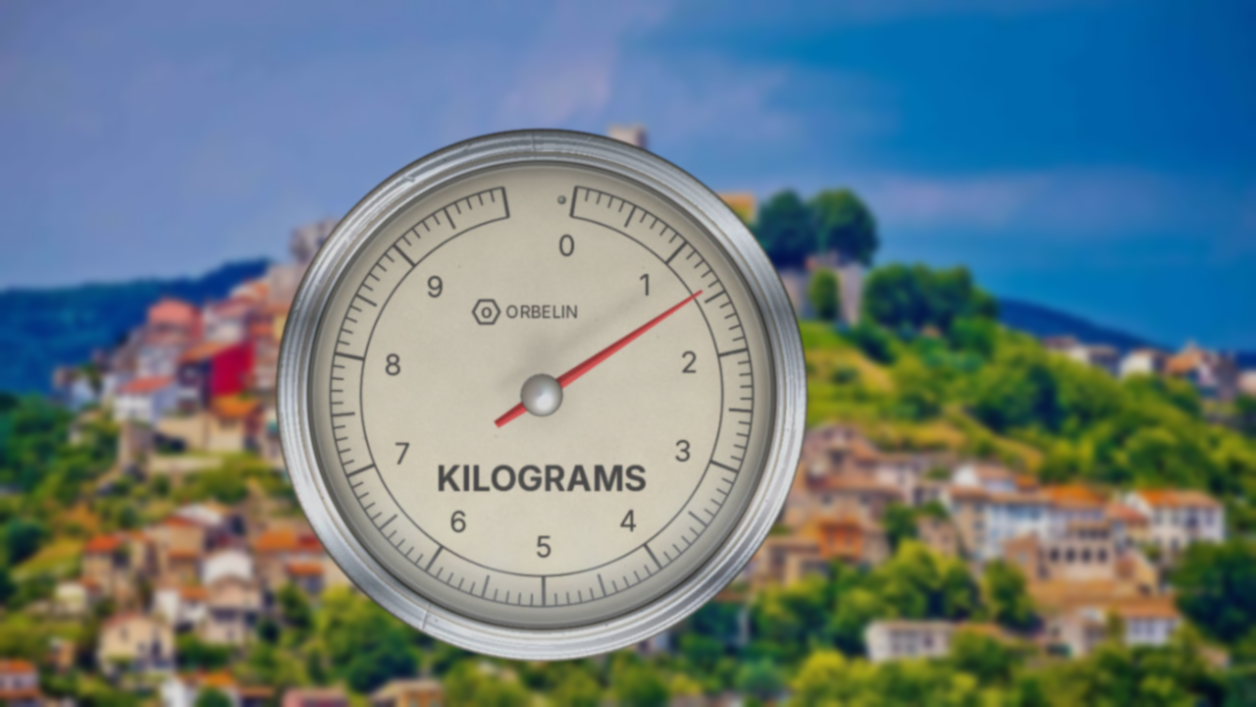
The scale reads 1.4 kg
